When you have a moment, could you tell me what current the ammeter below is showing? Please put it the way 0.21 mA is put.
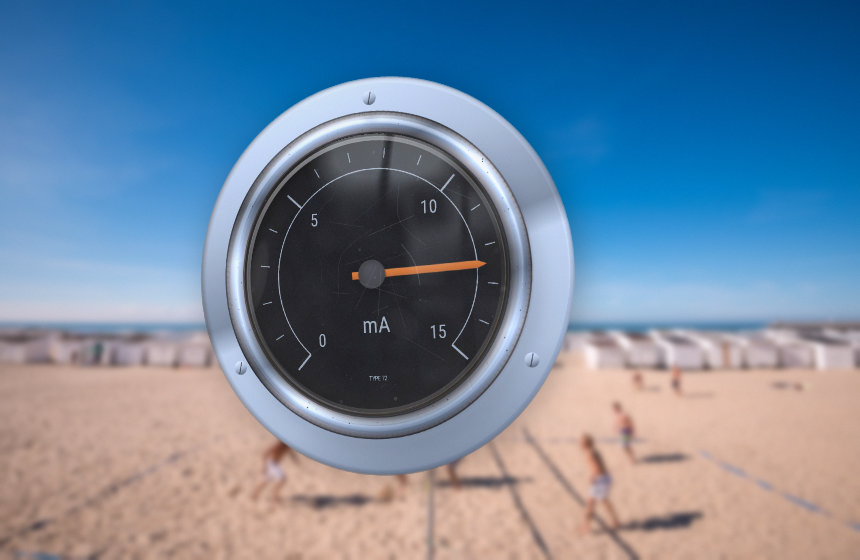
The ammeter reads 12.5 mA
